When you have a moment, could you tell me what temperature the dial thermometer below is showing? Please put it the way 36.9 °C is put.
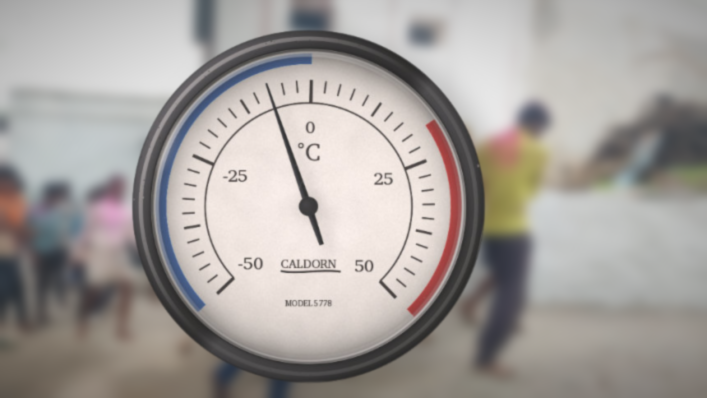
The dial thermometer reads -7.5 °C
